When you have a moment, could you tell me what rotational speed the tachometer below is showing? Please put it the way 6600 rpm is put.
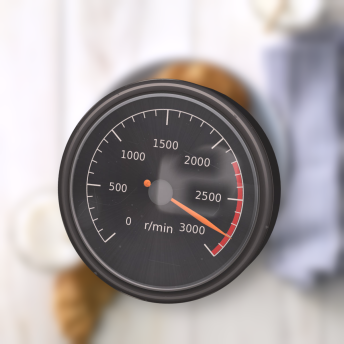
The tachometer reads 2800 rpm
